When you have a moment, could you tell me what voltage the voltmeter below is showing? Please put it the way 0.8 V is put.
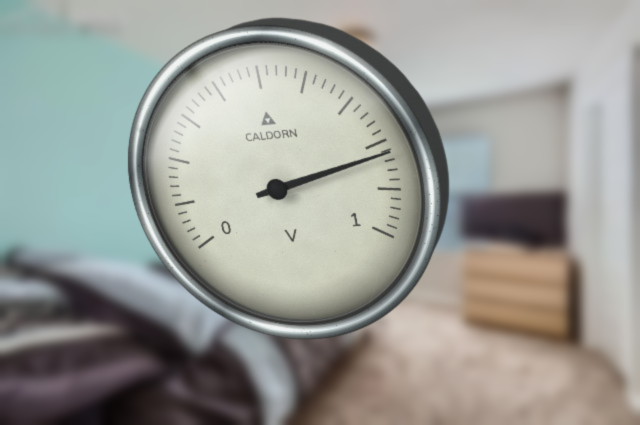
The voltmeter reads 0.82 V
